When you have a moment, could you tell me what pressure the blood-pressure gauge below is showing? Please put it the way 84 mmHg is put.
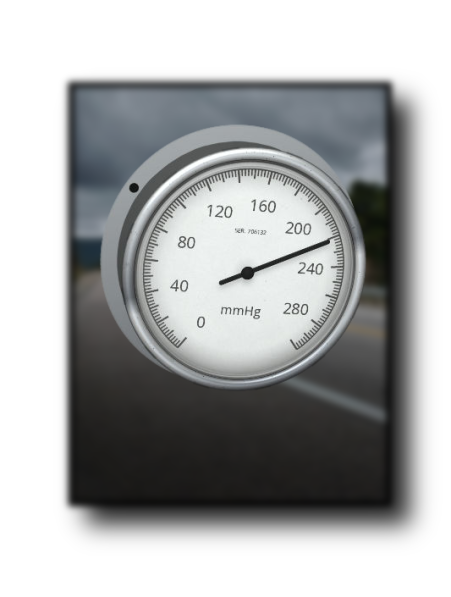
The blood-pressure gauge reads 220 mmHg
